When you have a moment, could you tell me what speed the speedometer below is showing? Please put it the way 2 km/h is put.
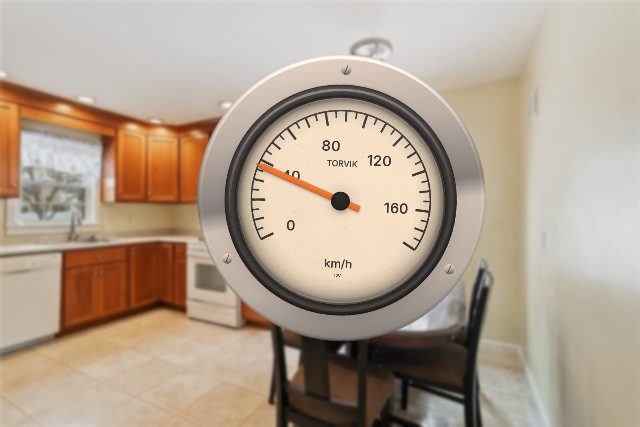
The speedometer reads 37.5 km/h
